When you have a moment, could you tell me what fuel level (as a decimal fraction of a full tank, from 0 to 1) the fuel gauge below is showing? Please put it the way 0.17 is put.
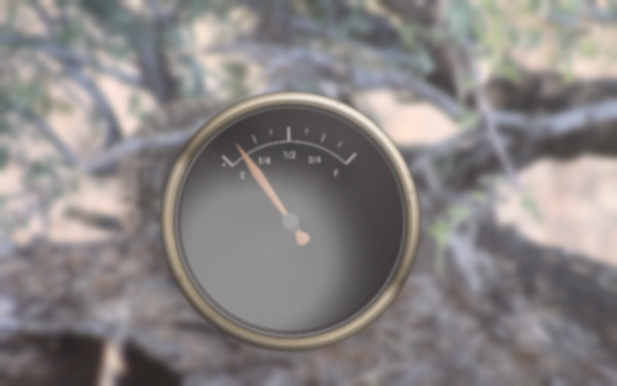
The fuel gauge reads 0.125
